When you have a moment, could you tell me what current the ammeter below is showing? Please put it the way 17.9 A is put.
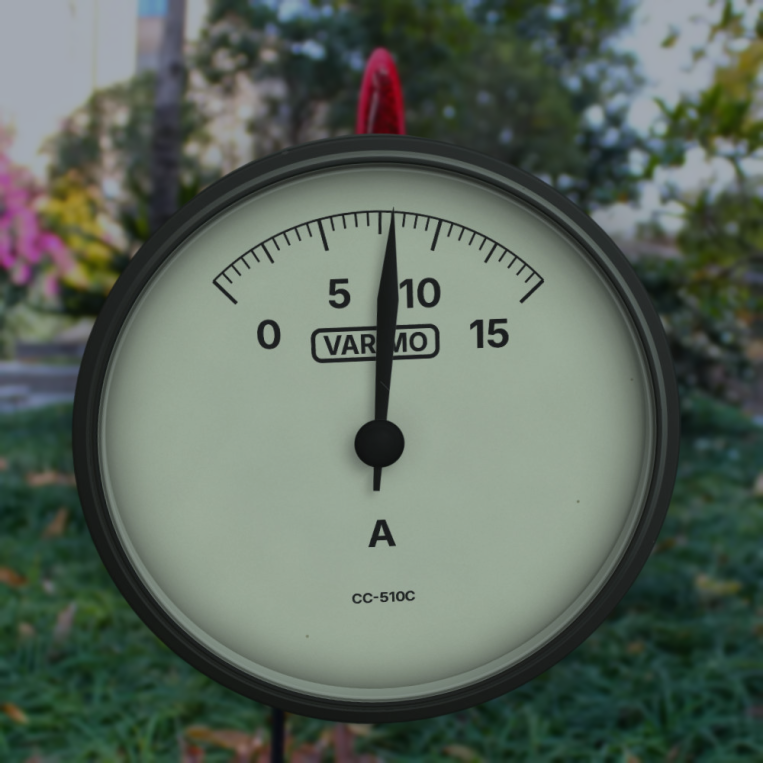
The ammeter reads 8 A
